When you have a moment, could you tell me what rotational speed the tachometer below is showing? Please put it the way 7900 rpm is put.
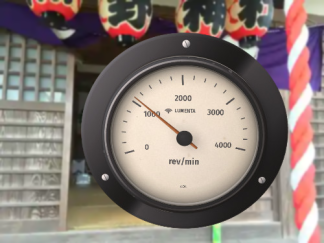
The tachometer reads 1100 rpm
